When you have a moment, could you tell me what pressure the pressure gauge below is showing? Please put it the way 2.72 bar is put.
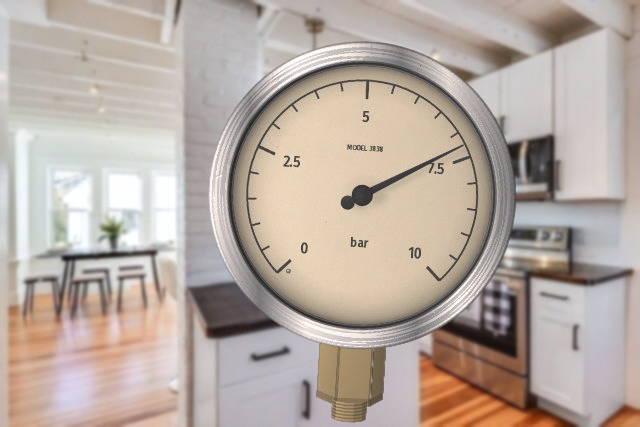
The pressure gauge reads 7.25 bar
